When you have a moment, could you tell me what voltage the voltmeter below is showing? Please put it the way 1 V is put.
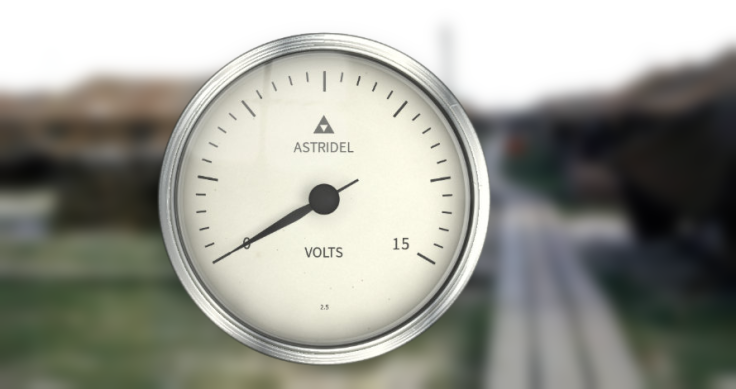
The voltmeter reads 0 V
